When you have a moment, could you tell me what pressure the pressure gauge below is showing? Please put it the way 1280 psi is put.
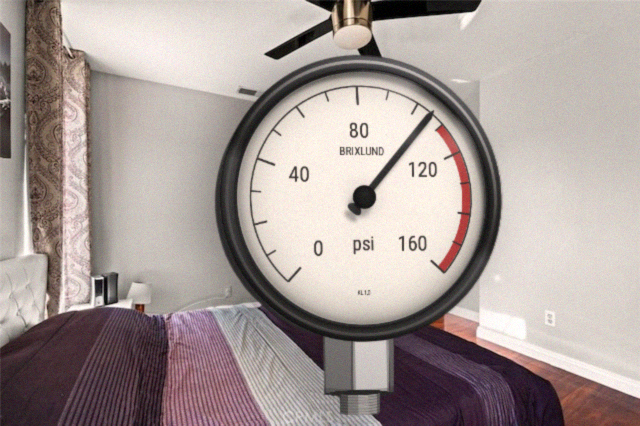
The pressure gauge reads 105 psi
